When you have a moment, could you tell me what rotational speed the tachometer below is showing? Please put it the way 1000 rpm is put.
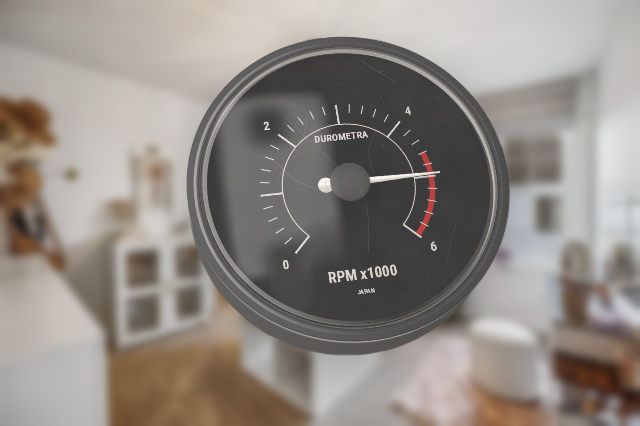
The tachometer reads 5000 rpm
